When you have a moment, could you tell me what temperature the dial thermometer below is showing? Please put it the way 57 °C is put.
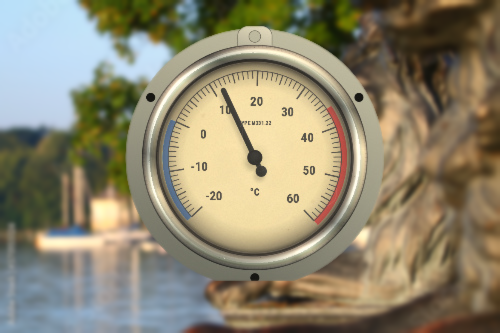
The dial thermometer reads 12 °C
